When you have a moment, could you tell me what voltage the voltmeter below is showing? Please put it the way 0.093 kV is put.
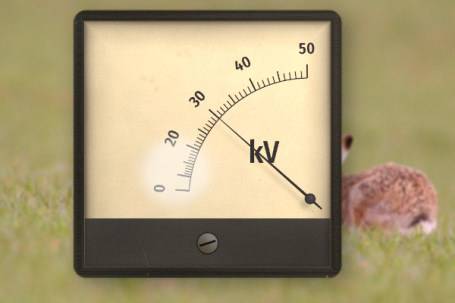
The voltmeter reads 30 kV
